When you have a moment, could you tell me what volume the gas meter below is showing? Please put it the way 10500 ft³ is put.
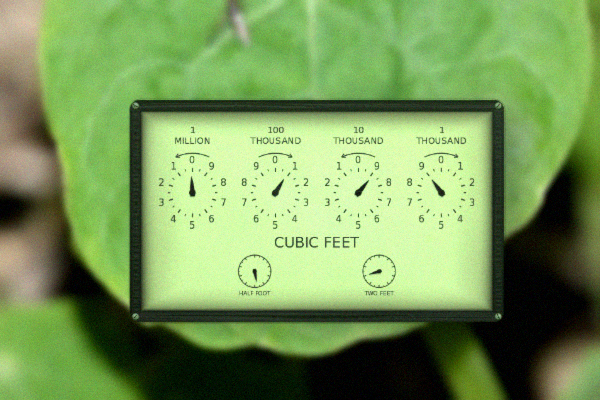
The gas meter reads 8900 ft³
